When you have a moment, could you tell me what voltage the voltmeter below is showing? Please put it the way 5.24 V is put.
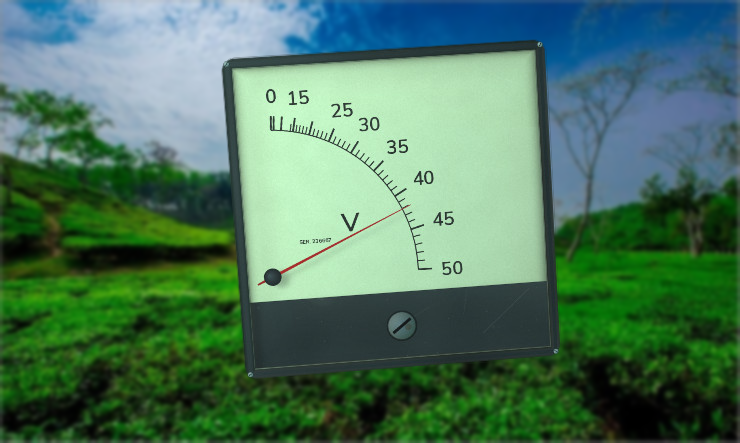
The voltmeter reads 42 V
